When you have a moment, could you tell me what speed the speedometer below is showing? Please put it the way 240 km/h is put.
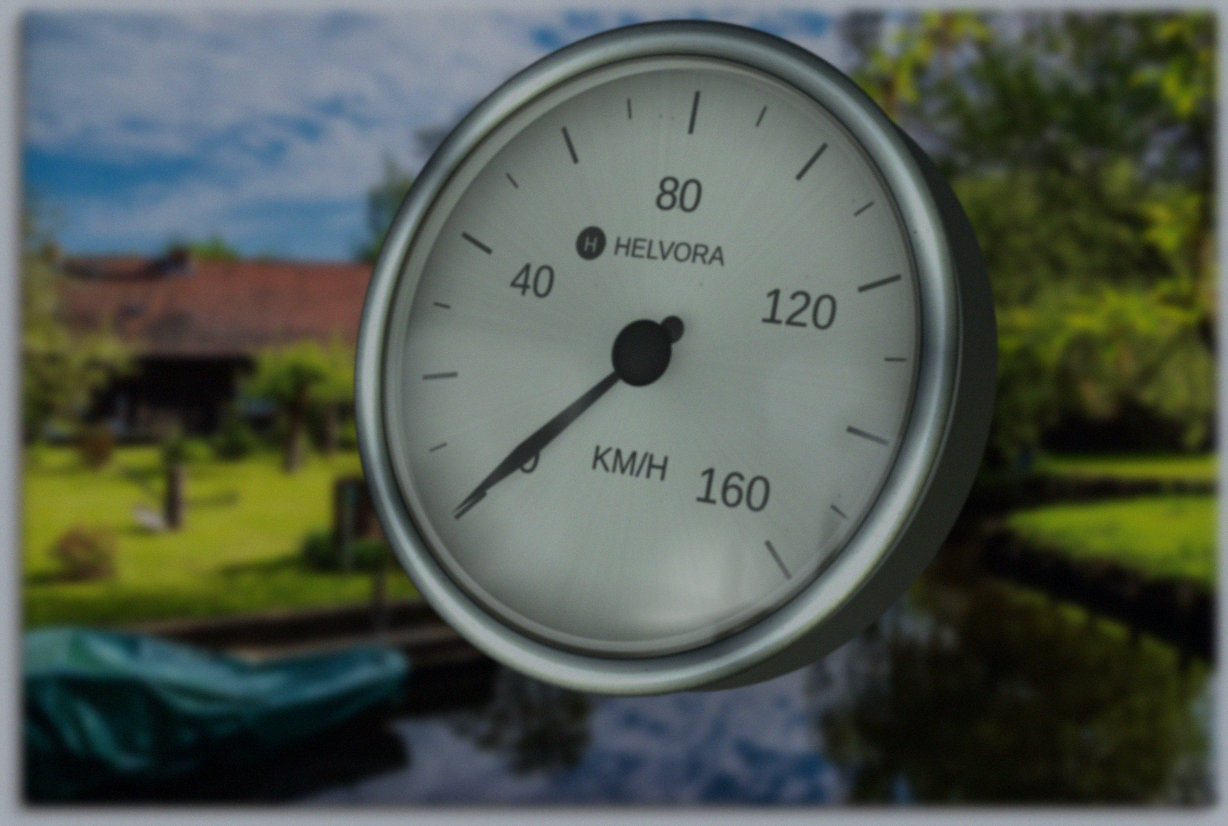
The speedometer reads 0 km/h
